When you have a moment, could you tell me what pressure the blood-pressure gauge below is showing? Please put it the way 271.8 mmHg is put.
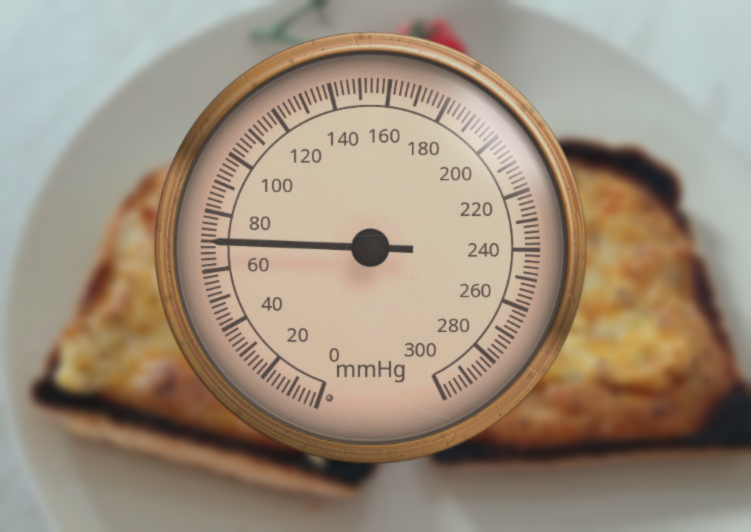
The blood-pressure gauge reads 70 mmHg
